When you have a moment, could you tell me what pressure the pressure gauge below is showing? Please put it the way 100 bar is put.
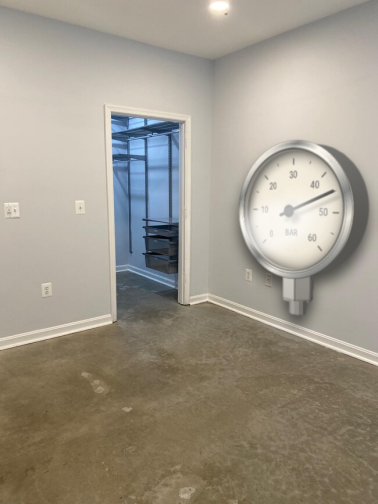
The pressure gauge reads 45 bar
